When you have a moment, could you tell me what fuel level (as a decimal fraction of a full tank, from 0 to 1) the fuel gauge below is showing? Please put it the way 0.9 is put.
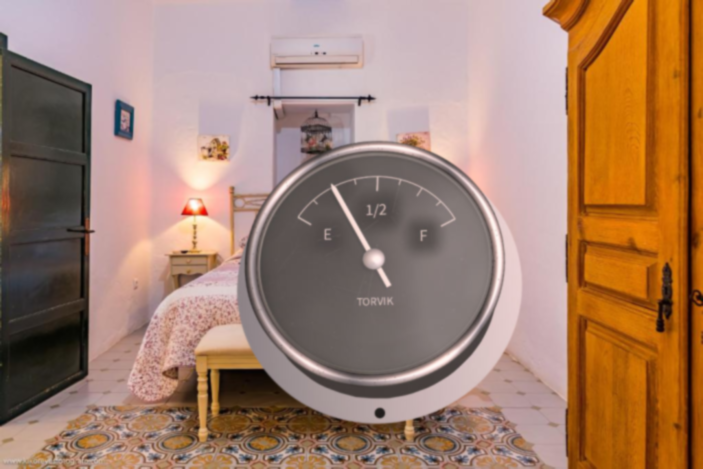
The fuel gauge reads 0.25
